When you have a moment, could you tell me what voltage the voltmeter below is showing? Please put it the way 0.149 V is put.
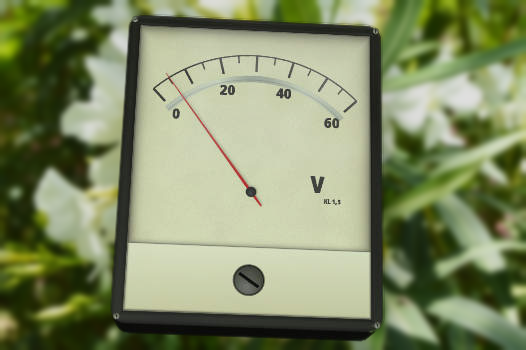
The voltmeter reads 5 V
